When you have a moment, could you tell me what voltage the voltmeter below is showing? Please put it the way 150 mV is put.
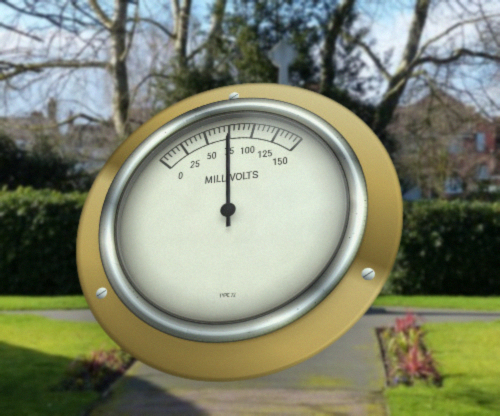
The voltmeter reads 75 mV
